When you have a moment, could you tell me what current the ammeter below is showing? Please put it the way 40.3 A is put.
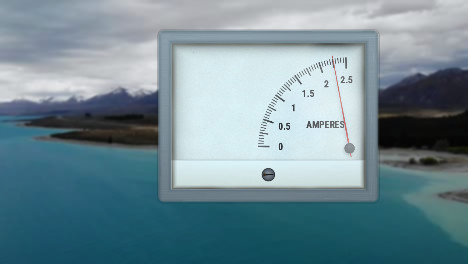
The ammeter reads 2.25 A
